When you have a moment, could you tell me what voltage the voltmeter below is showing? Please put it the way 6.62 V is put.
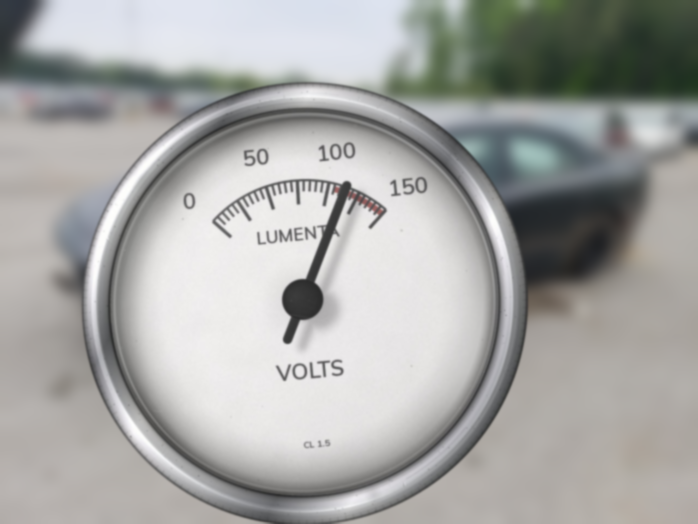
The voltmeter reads 115 V
